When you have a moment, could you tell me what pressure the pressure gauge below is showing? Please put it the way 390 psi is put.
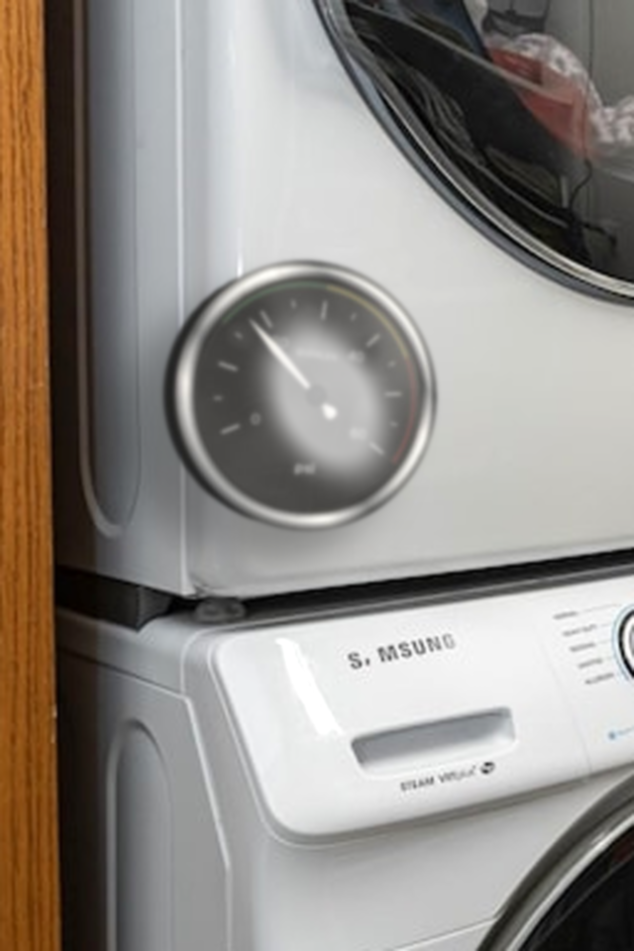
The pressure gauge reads 17.5 psi
